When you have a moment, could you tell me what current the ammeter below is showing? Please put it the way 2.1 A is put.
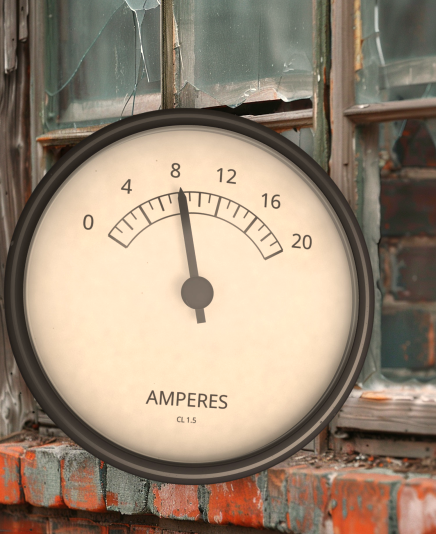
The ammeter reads 8 A
